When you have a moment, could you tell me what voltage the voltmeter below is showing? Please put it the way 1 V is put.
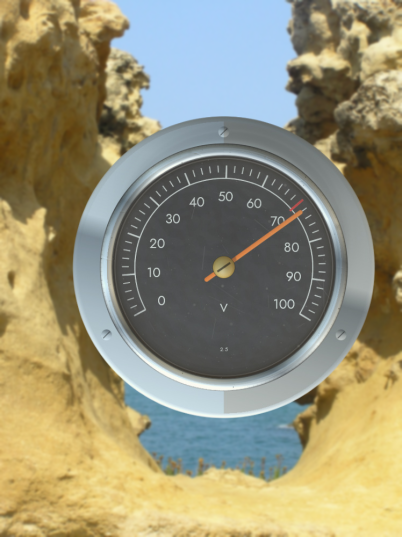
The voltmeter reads 72 V
